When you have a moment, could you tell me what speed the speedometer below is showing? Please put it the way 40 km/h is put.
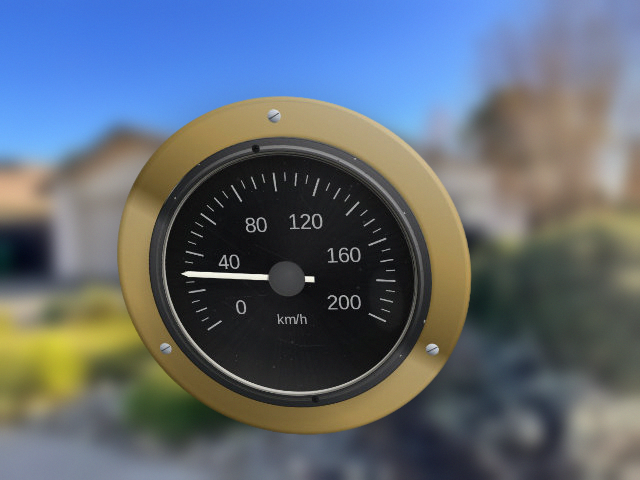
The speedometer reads 30 km/h
